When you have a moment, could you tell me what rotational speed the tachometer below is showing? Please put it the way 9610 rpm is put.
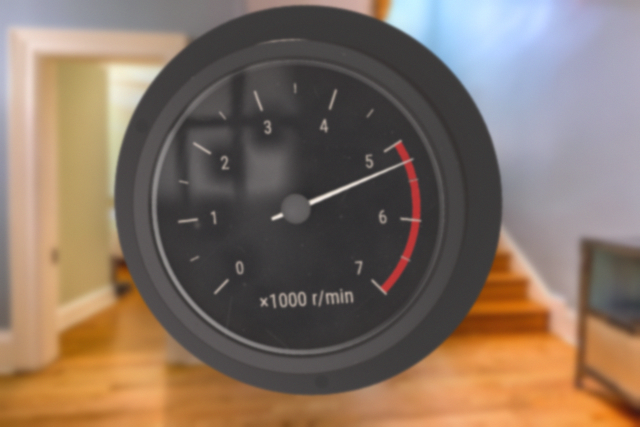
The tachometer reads 5250 rpm
